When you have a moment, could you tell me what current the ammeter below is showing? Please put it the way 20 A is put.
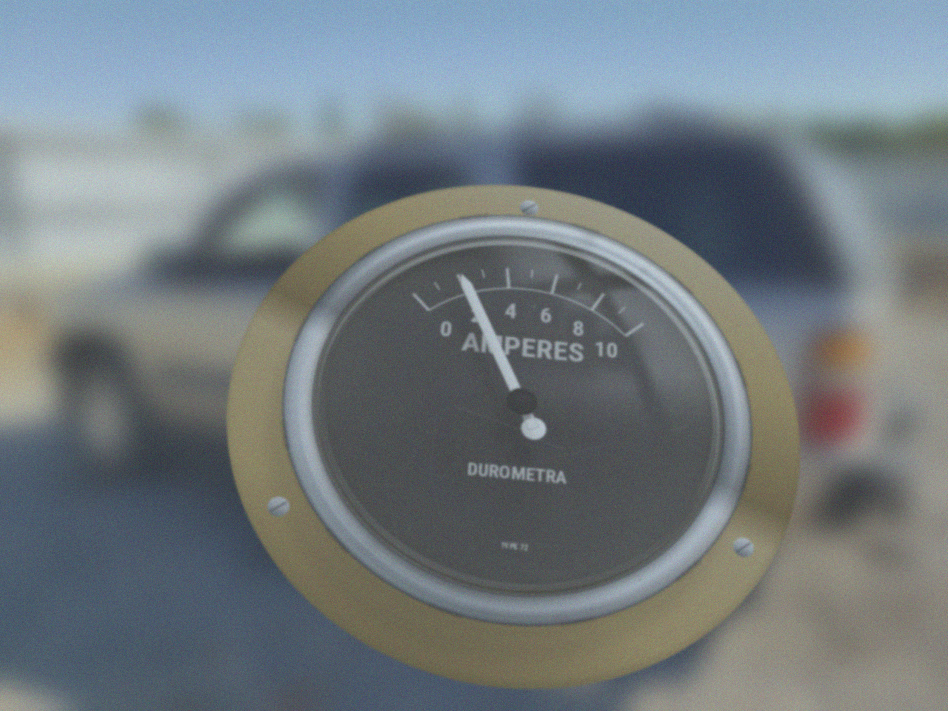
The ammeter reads 2 A
